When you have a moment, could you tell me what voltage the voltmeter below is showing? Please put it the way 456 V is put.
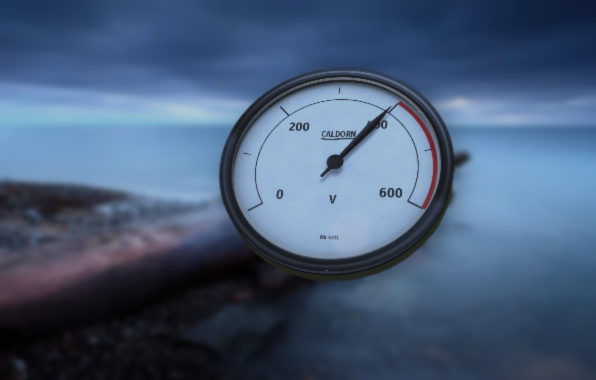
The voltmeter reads 400 V
